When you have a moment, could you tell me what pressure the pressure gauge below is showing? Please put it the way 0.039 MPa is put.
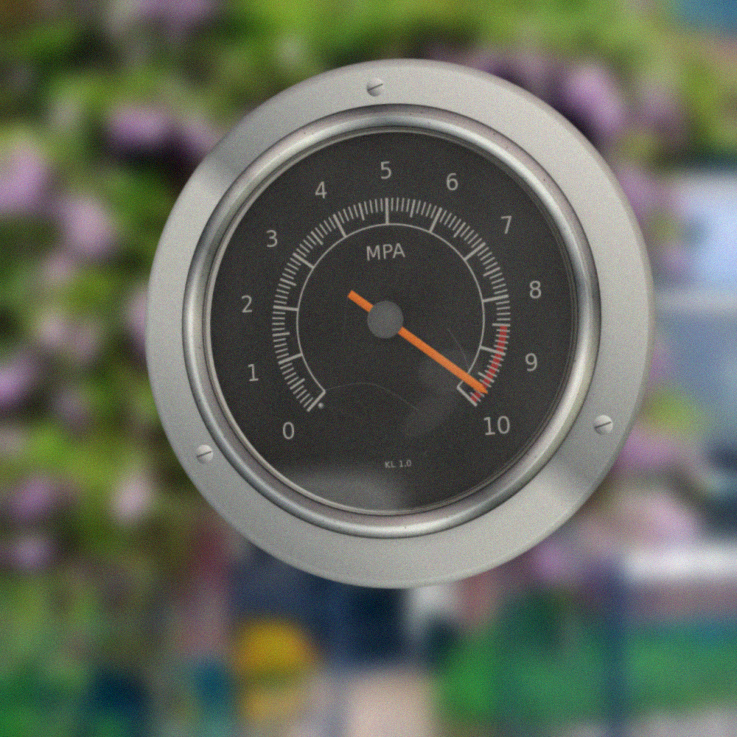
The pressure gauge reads 9.7 MPa
